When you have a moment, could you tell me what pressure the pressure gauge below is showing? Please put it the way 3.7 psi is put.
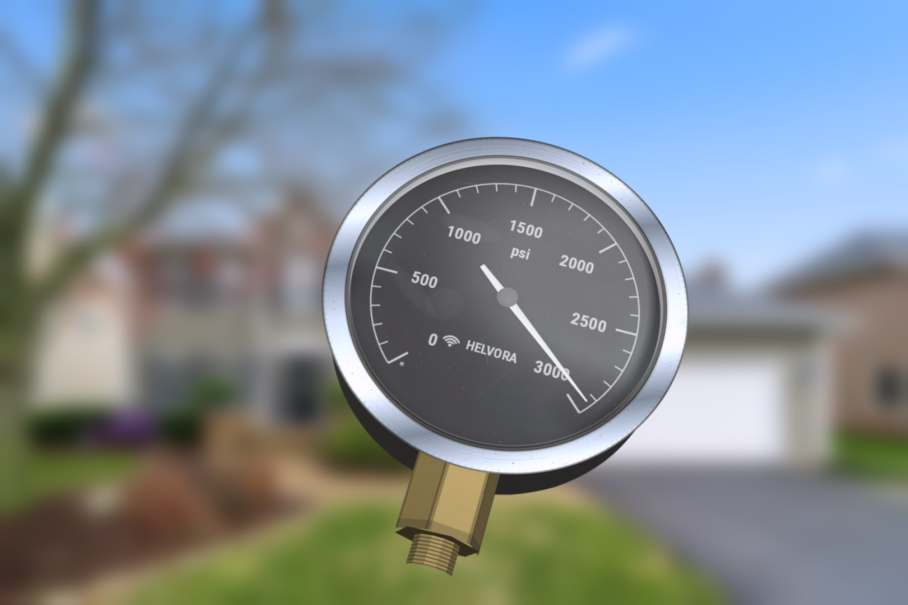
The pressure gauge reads 2950 psi
